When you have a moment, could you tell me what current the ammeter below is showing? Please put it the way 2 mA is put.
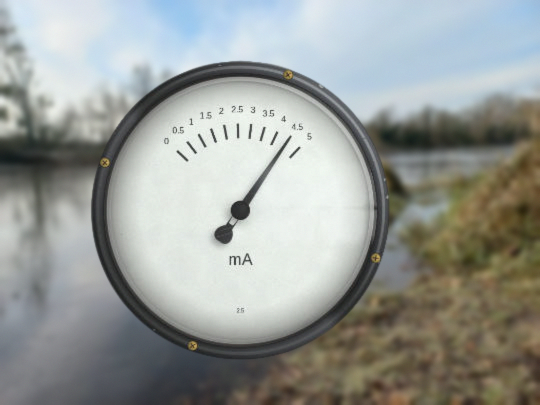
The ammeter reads 4.5 mA
